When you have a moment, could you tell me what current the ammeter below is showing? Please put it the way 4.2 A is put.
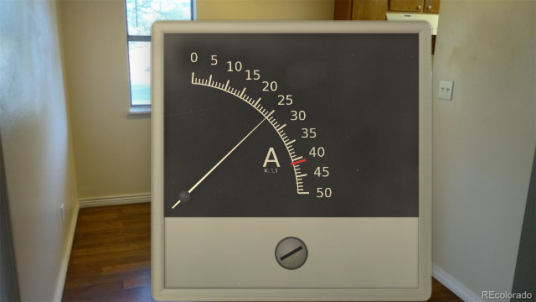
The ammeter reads 25 A
